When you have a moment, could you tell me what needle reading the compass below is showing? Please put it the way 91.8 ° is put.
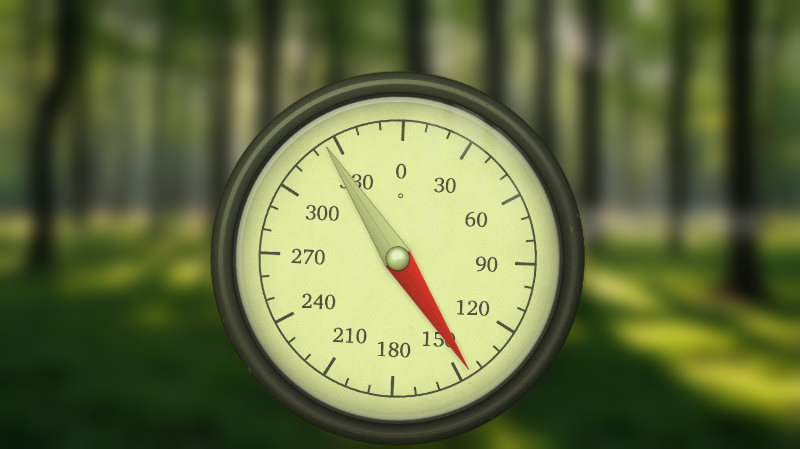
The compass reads 145 °
